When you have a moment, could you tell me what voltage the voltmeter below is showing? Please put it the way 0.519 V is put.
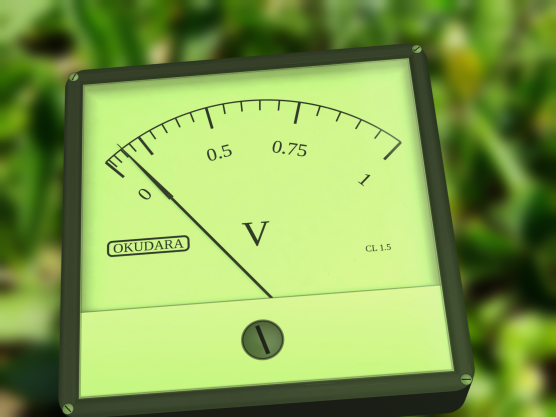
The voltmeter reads 0.15 V
